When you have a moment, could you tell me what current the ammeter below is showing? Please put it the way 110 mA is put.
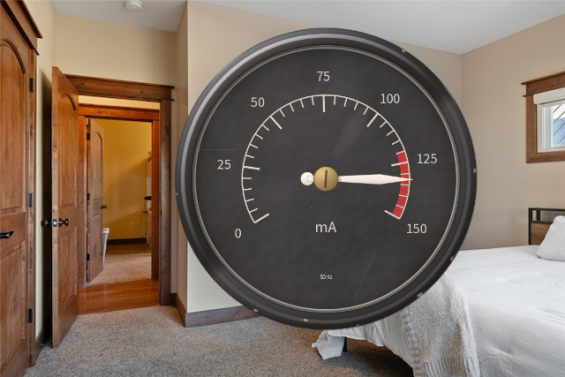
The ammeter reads 132.5 mA
